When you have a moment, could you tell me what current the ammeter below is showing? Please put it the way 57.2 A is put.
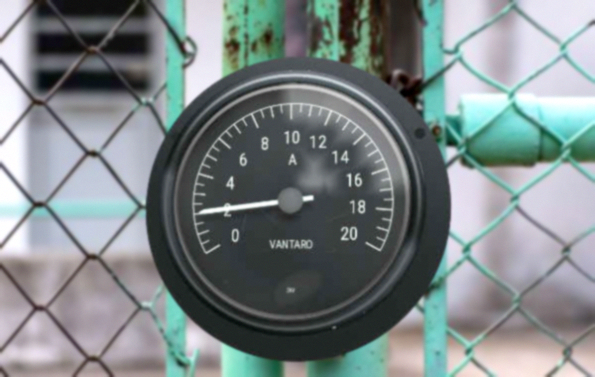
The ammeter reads 2 A
